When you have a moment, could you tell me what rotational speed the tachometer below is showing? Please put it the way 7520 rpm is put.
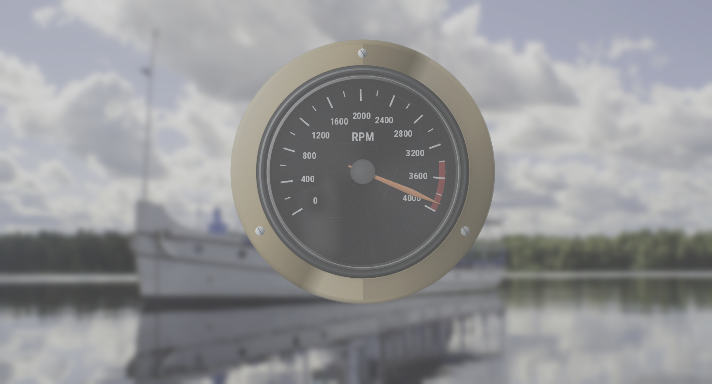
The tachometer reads 3900 rpm
